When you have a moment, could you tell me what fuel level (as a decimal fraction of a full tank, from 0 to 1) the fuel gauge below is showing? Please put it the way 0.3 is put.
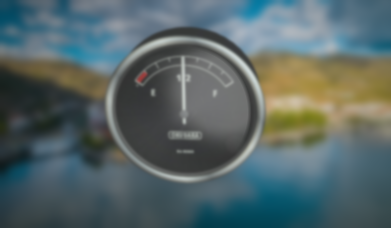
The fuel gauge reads 0.5
